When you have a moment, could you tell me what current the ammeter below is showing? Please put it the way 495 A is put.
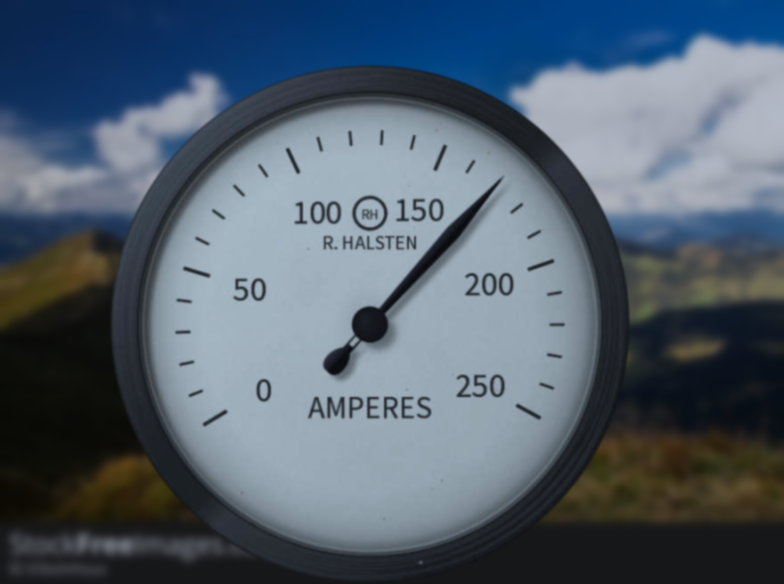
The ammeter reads 170 A
